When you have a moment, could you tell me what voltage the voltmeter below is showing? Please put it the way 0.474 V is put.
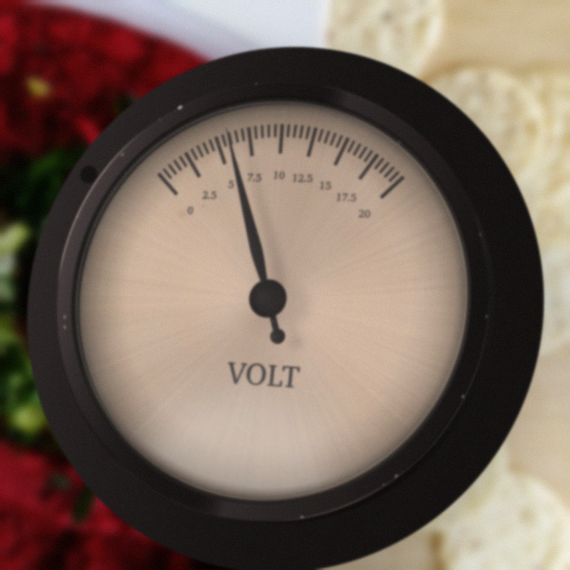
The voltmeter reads 6 V
